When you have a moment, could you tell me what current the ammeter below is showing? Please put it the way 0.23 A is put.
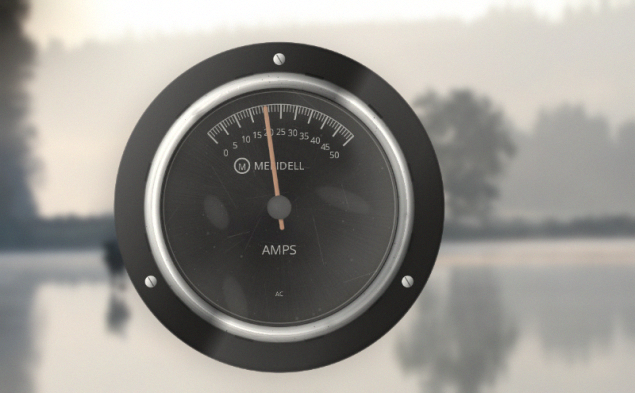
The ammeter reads 20 A
